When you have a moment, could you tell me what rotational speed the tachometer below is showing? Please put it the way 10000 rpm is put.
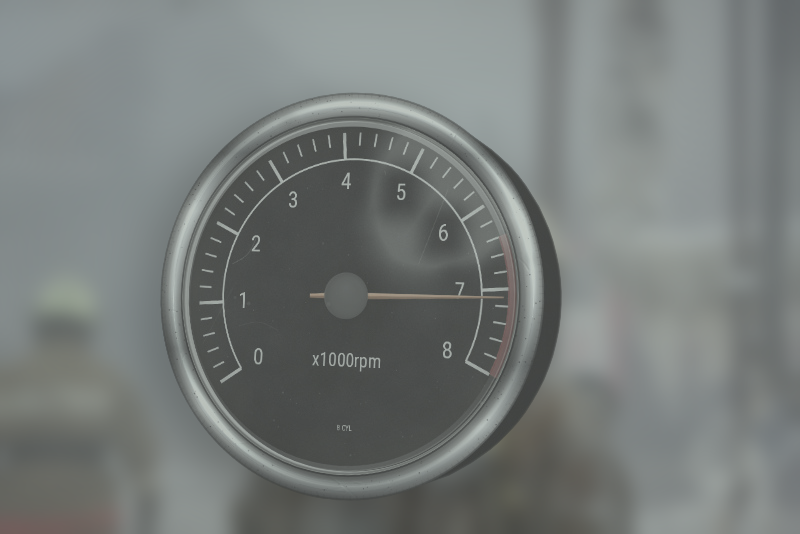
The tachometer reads 7100 rpm
